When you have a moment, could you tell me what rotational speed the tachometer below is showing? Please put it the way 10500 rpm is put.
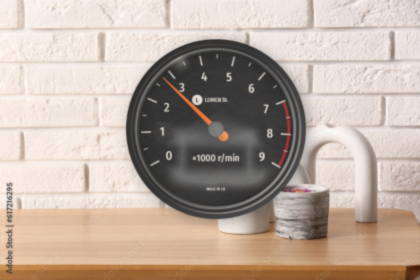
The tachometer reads 2750 rpm
